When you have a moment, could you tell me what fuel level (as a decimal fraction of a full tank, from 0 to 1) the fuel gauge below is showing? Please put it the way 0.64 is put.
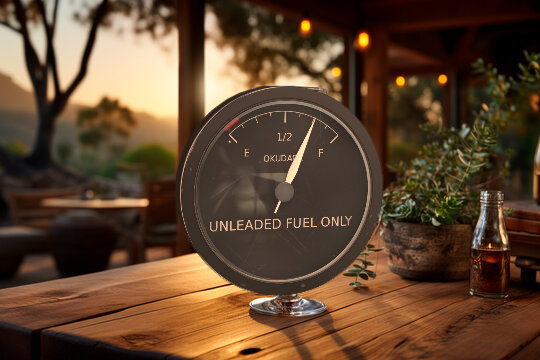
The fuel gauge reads 0.75
